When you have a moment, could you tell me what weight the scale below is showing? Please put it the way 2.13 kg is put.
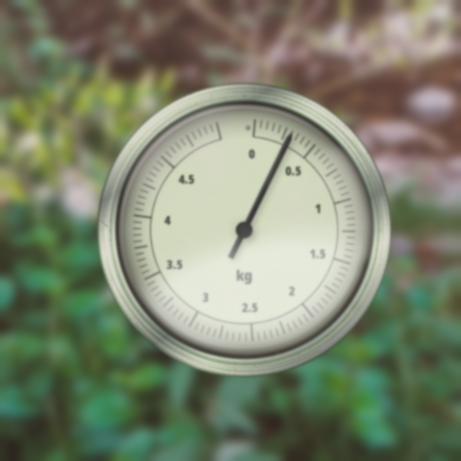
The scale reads 0.3 kg
